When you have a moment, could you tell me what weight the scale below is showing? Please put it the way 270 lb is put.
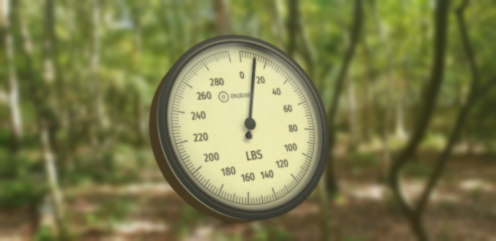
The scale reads 10 lb
